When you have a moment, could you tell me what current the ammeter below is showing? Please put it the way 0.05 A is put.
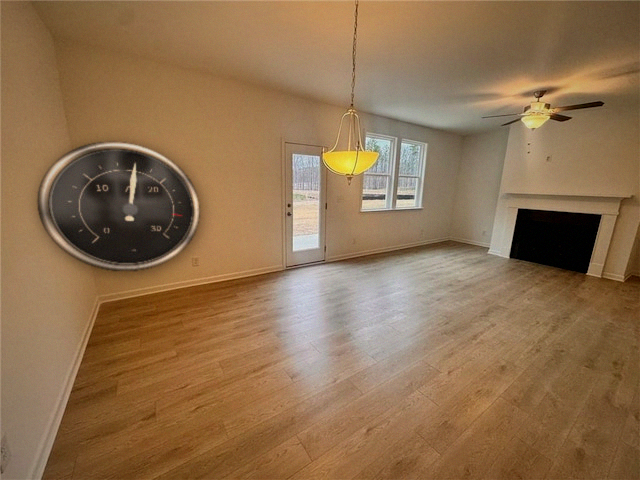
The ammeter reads 16 A
